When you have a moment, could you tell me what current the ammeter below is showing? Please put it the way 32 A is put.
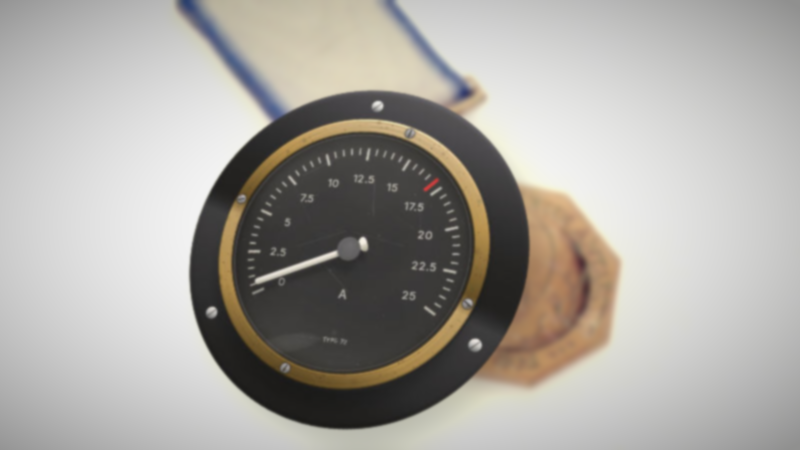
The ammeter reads 0.5 A
